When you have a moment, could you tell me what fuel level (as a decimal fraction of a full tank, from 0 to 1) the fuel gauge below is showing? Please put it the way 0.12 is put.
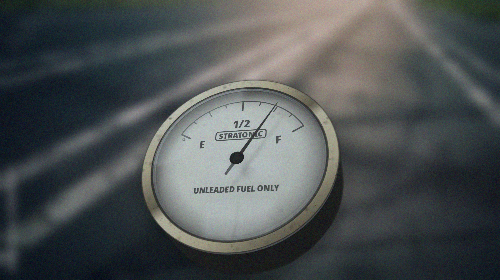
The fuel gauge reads 0.75
